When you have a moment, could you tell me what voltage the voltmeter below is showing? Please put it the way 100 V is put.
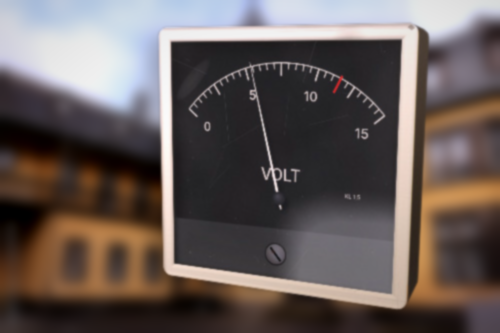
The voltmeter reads 5.5 V
